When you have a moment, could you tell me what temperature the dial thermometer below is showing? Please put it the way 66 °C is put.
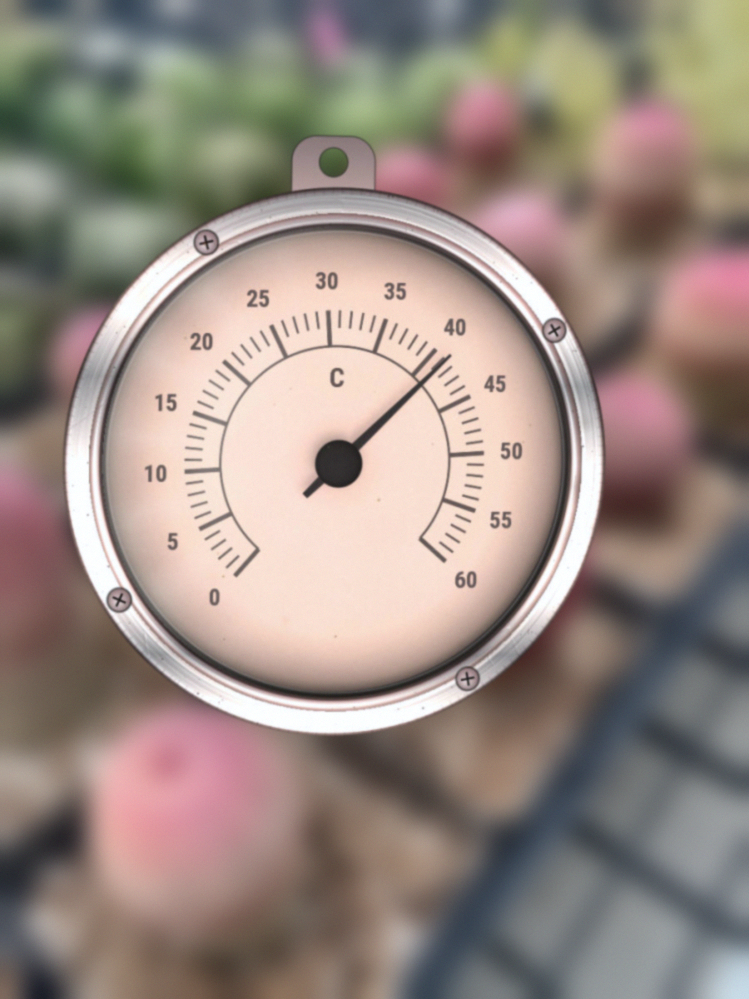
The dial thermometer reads 41 °C
